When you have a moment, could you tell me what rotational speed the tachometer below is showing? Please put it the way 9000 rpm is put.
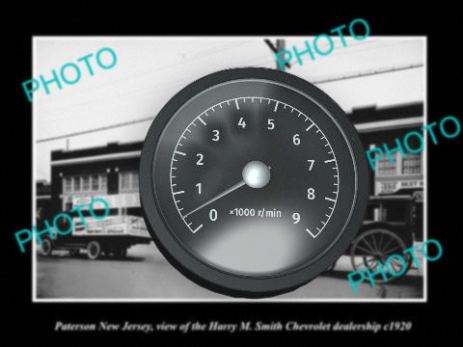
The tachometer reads 400 rpm
